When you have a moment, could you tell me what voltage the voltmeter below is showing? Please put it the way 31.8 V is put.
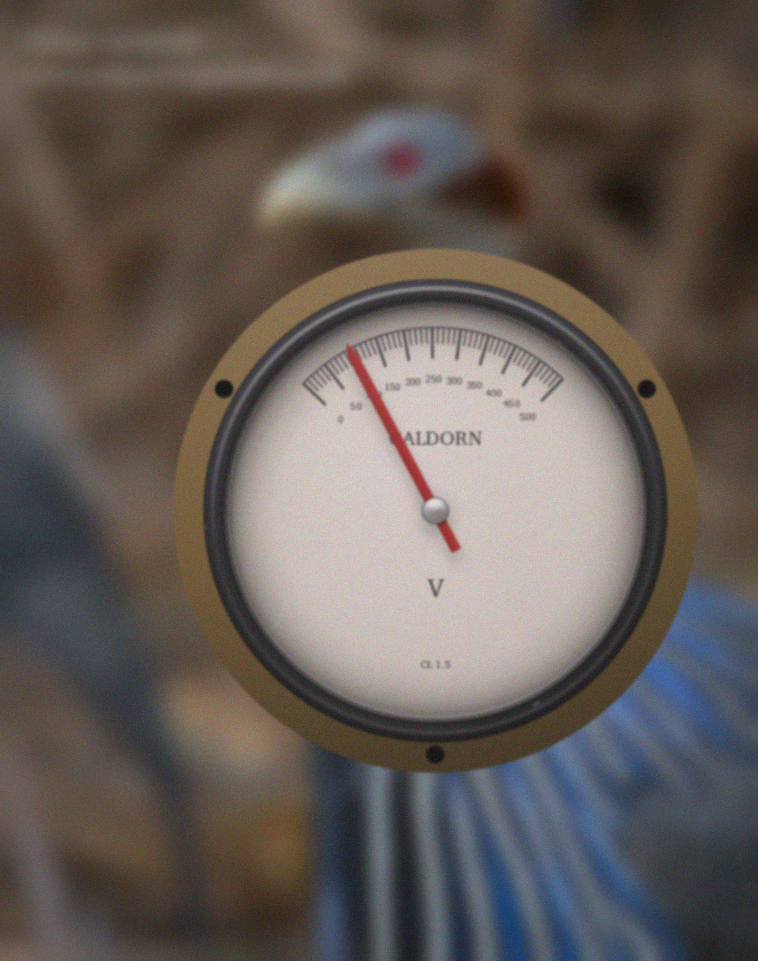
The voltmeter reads 100 V
